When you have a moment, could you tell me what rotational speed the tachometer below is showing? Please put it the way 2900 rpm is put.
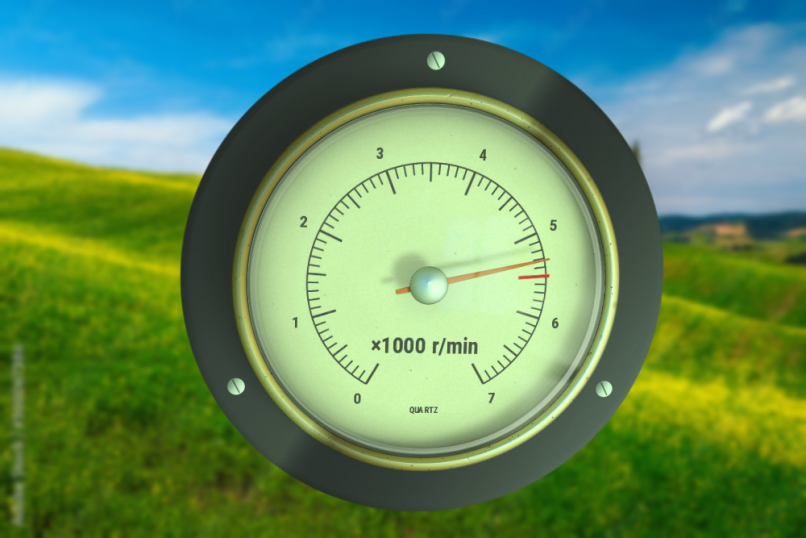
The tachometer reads 5300 rpm
